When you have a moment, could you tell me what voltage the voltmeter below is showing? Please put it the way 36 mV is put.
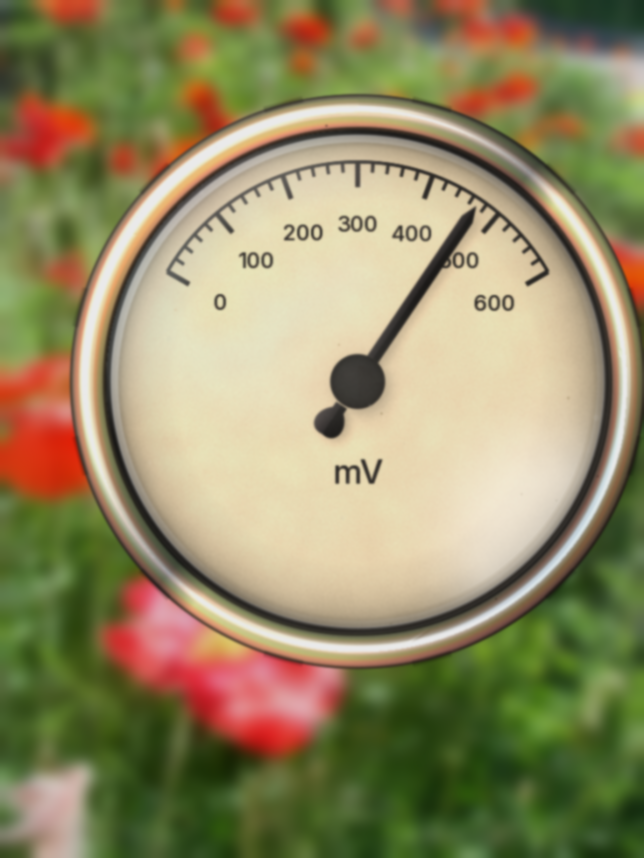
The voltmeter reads 470 mV
